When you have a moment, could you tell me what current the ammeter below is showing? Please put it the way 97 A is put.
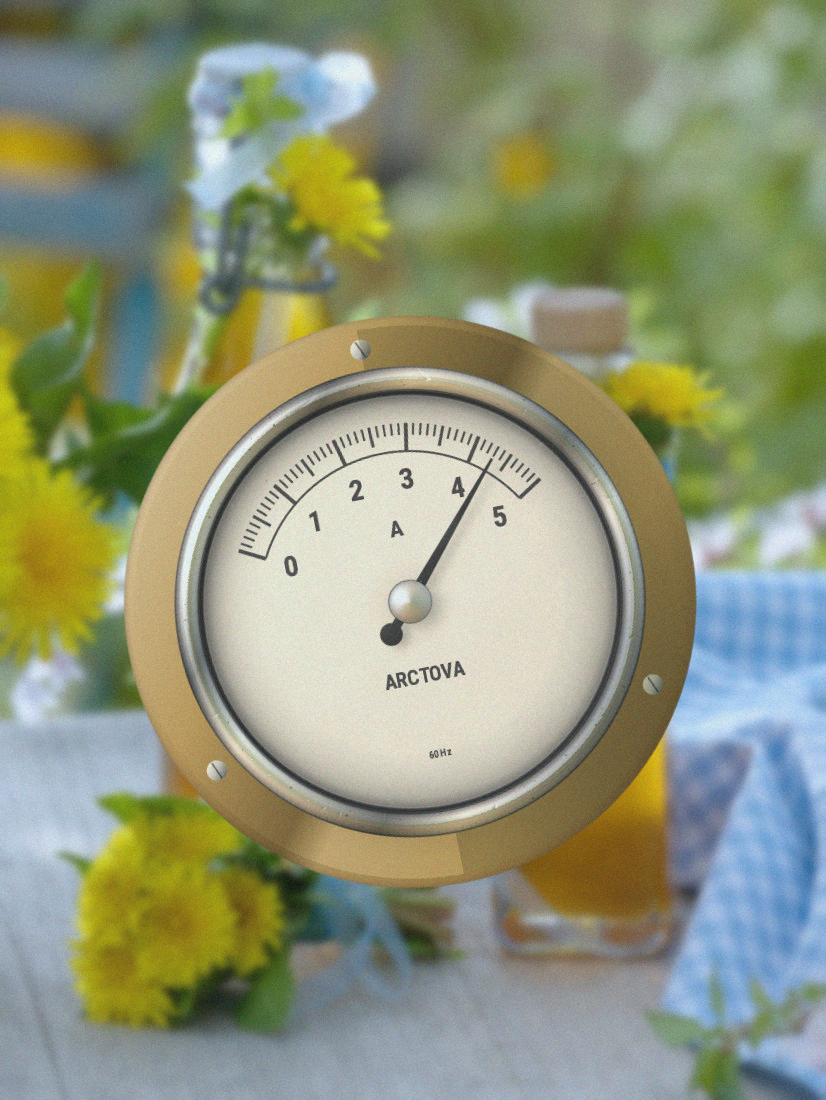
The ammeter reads 4.3 A
